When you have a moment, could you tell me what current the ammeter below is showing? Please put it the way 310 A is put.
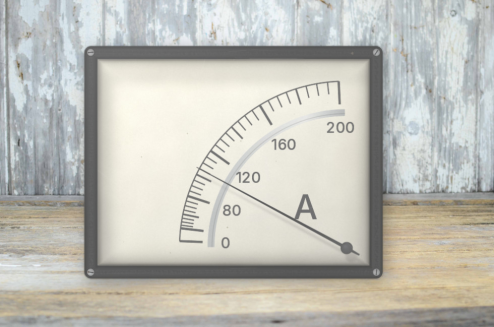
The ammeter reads 105 A
